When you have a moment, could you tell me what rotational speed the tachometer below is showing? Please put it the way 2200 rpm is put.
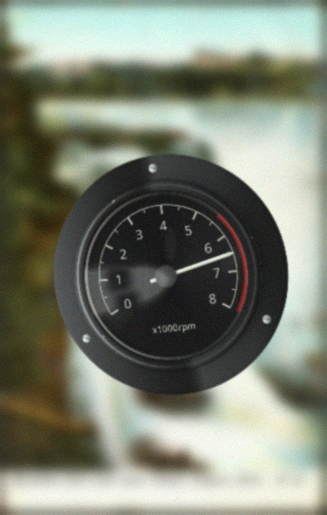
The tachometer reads 6500 rpm
